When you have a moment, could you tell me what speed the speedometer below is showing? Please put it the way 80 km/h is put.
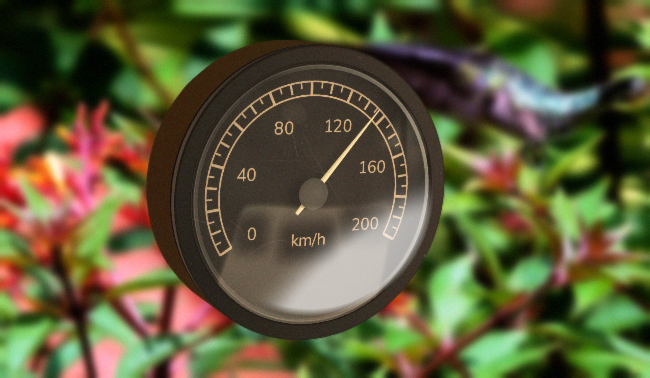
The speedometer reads 135 km/h
